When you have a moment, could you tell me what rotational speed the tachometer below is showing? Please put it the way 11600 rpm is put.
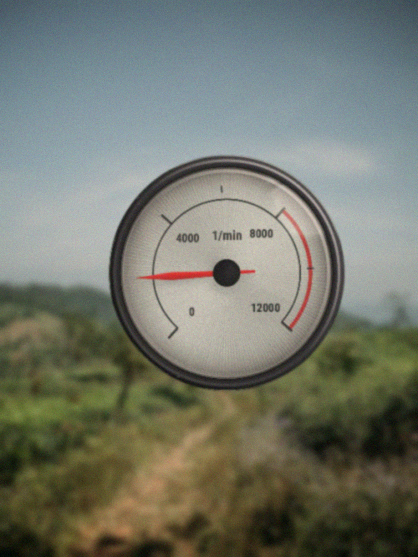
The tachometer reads 2000 rpm
